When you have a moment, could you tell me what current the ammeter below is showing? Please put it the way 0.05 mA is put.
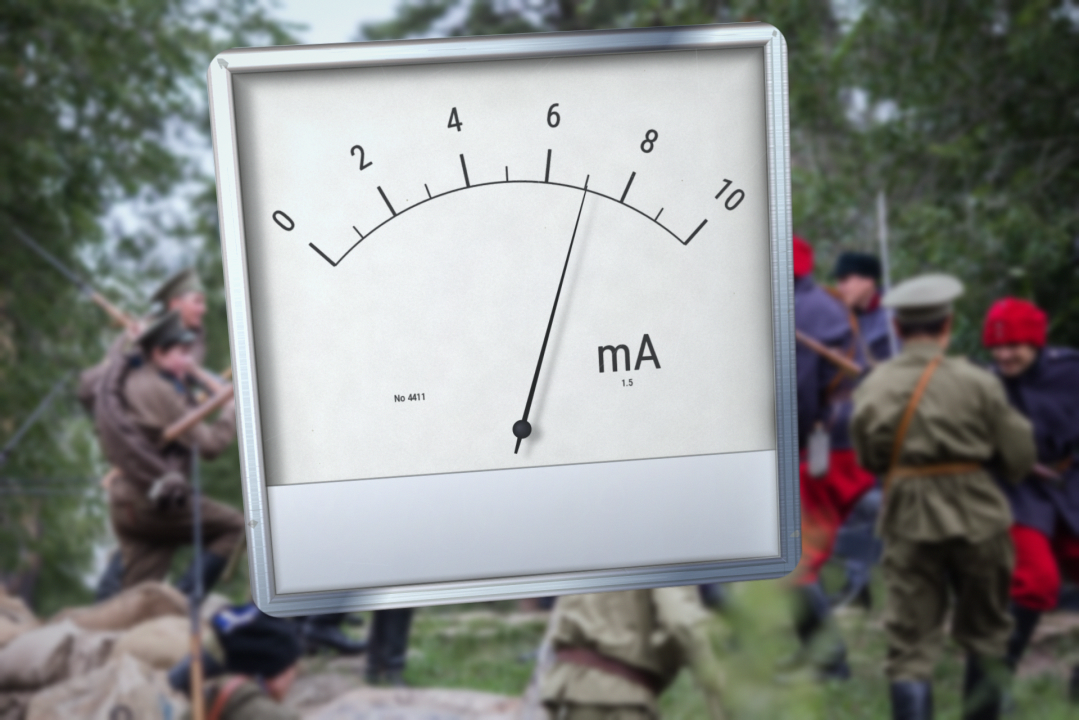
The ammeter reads 7 mA
